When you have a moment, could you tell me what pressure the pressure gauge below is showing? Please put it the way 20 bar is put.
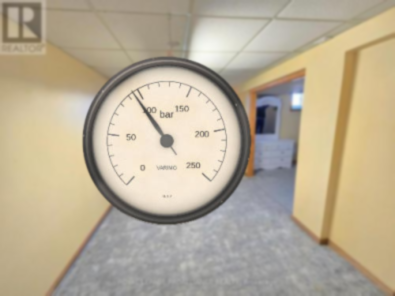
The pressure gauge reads 95 bar
